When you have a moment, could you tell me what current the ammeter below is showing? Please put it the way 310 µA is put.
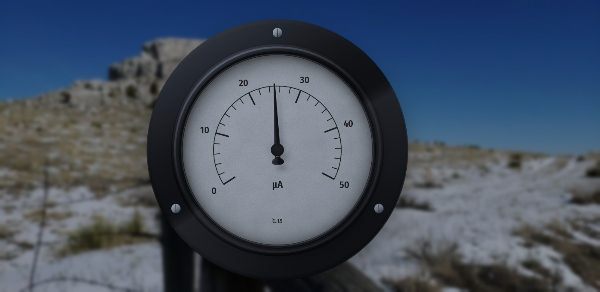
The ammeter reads 25 µA
